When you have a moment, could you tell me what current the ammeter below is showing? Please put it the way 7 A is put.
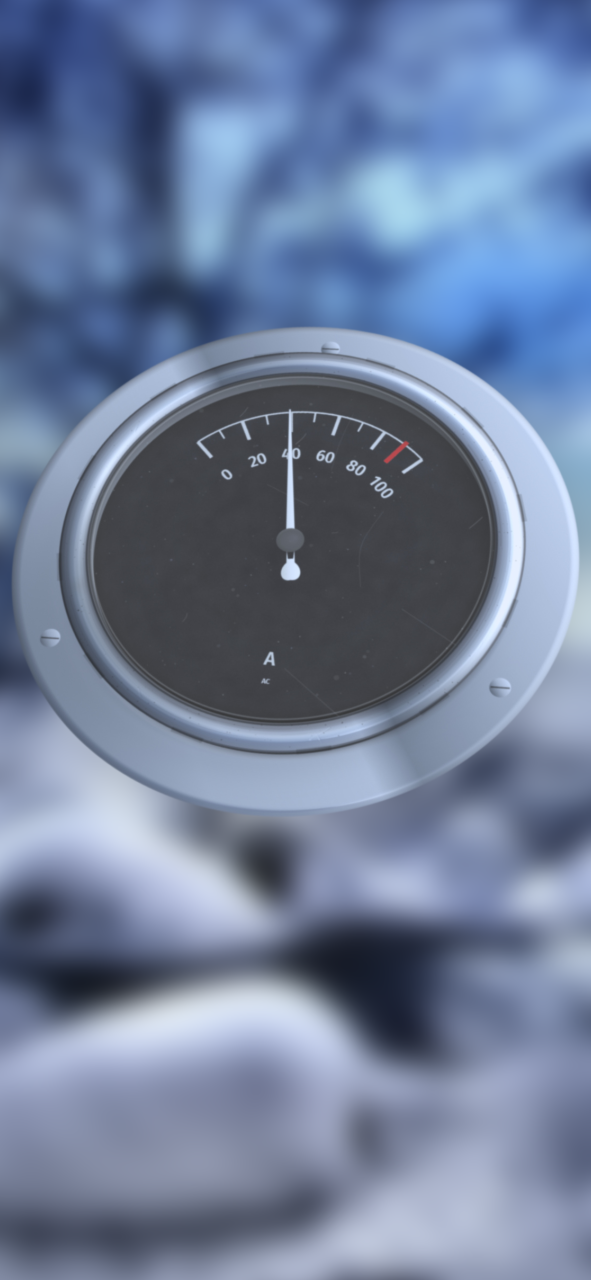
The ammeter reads 40 A
